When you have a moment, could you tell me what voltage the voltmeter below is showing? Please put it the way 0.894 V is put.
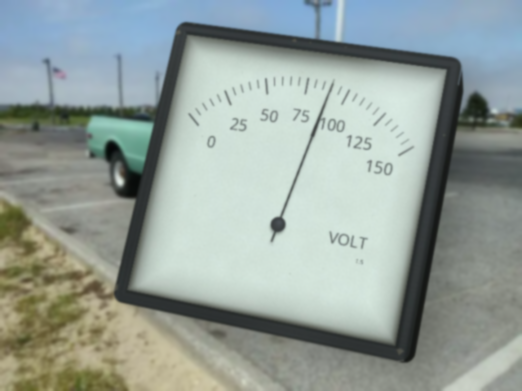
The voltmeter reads 90 V
